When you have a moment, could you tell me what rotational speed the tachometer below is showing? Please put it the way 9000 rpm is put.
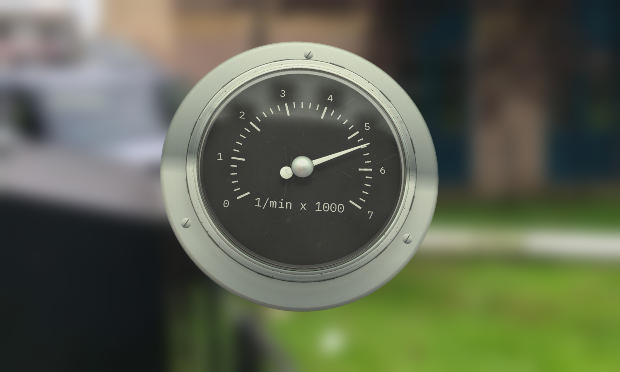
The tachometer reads 5400 rpm
